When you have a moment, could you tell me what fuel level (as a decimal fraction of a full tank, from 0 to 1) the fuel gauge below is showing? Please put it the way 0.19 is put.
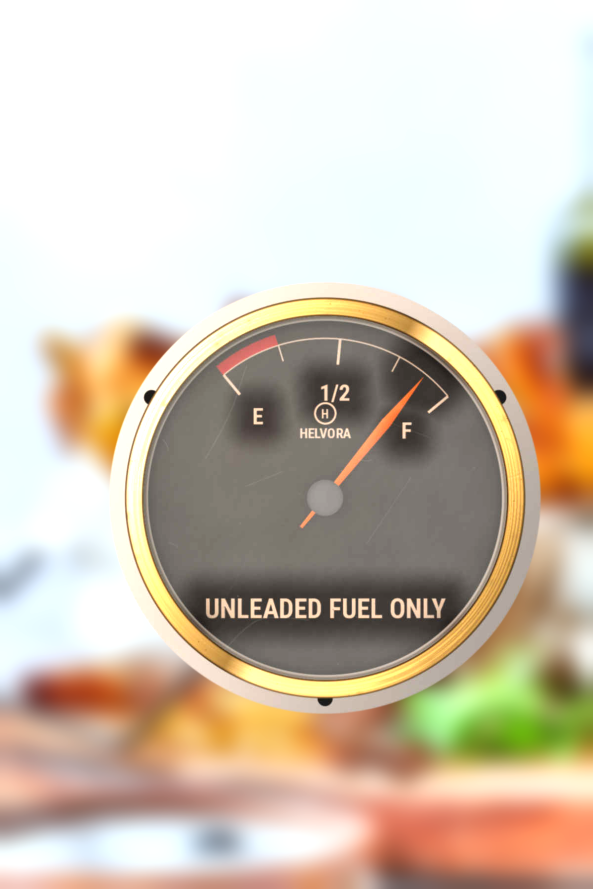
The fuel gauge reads 0.875
